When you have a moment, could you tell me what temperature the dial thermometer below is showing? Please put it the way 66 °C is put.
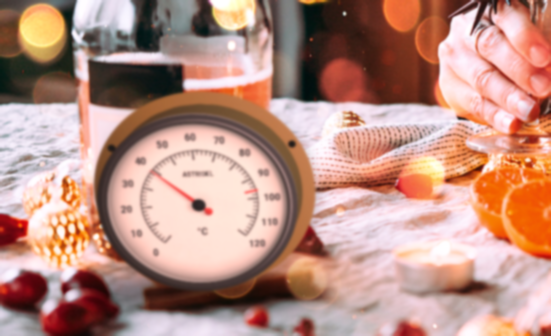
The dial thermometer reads 40 °C
